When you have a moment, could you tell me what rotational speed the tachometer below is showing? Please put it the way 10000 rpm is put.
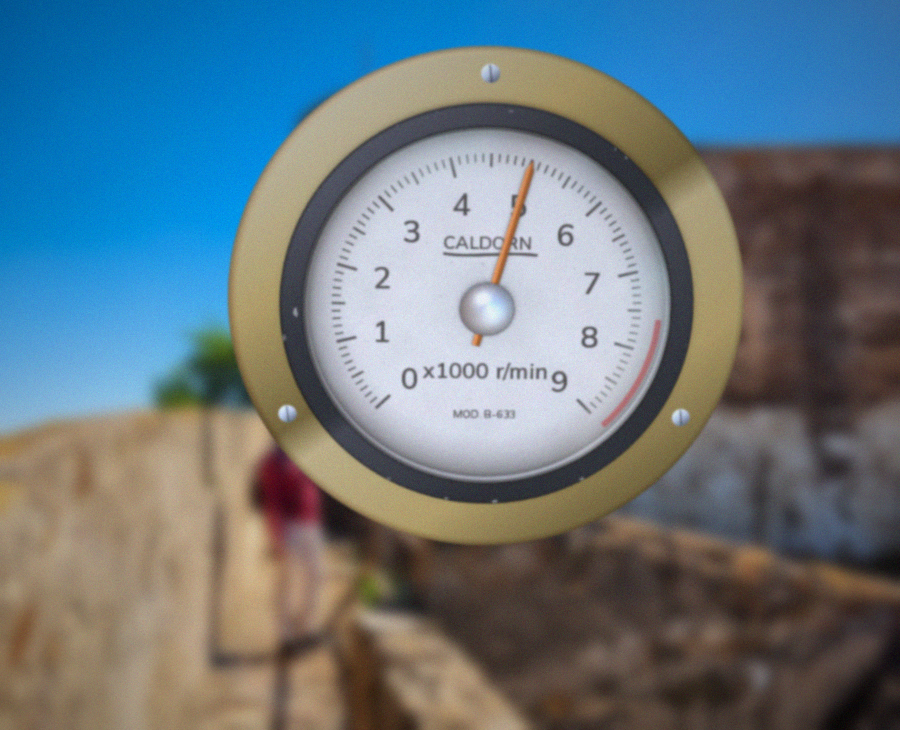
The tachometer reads 5000 rpm
